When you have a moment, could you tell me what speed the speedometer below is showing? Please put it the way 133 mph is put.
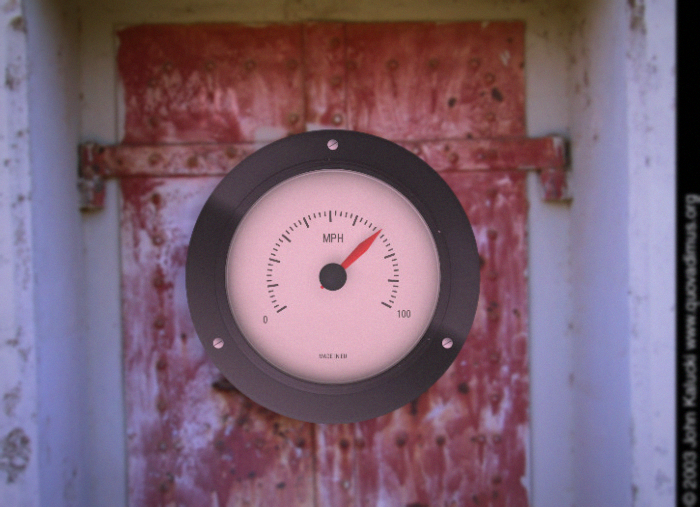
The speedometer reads 70 mph
